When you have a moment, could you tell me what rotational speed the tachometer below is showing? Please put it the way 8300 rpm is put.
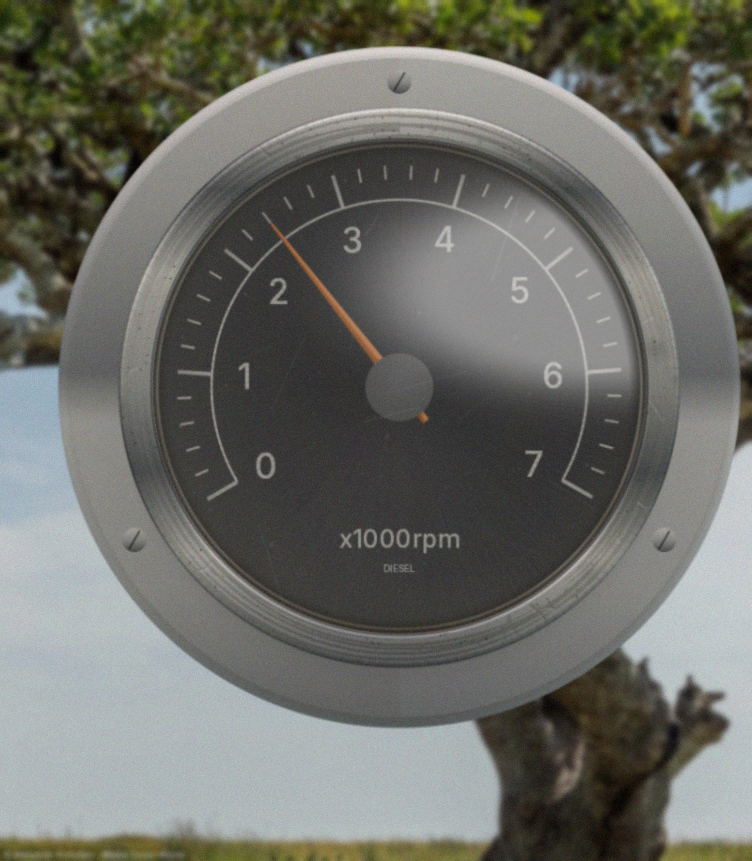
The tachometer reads 2400 rpm
